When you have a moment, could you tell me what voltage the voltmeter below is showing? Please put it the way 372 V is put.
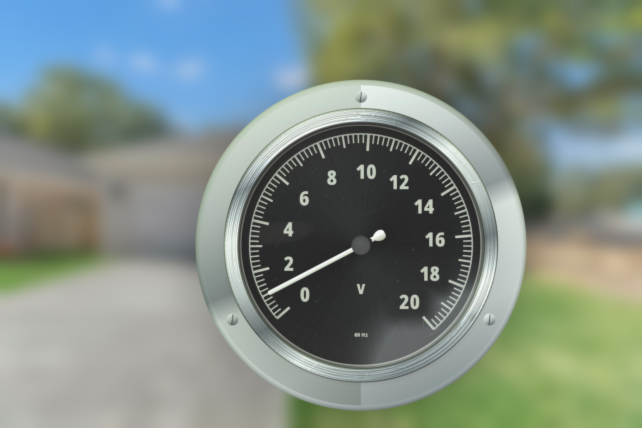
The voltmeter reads 1 V
